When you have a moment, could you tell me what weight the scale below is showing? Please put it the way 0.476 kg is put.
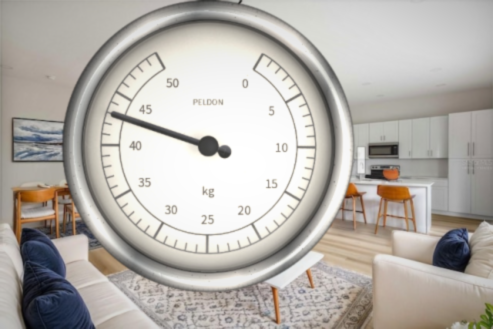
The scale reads 43 kg
